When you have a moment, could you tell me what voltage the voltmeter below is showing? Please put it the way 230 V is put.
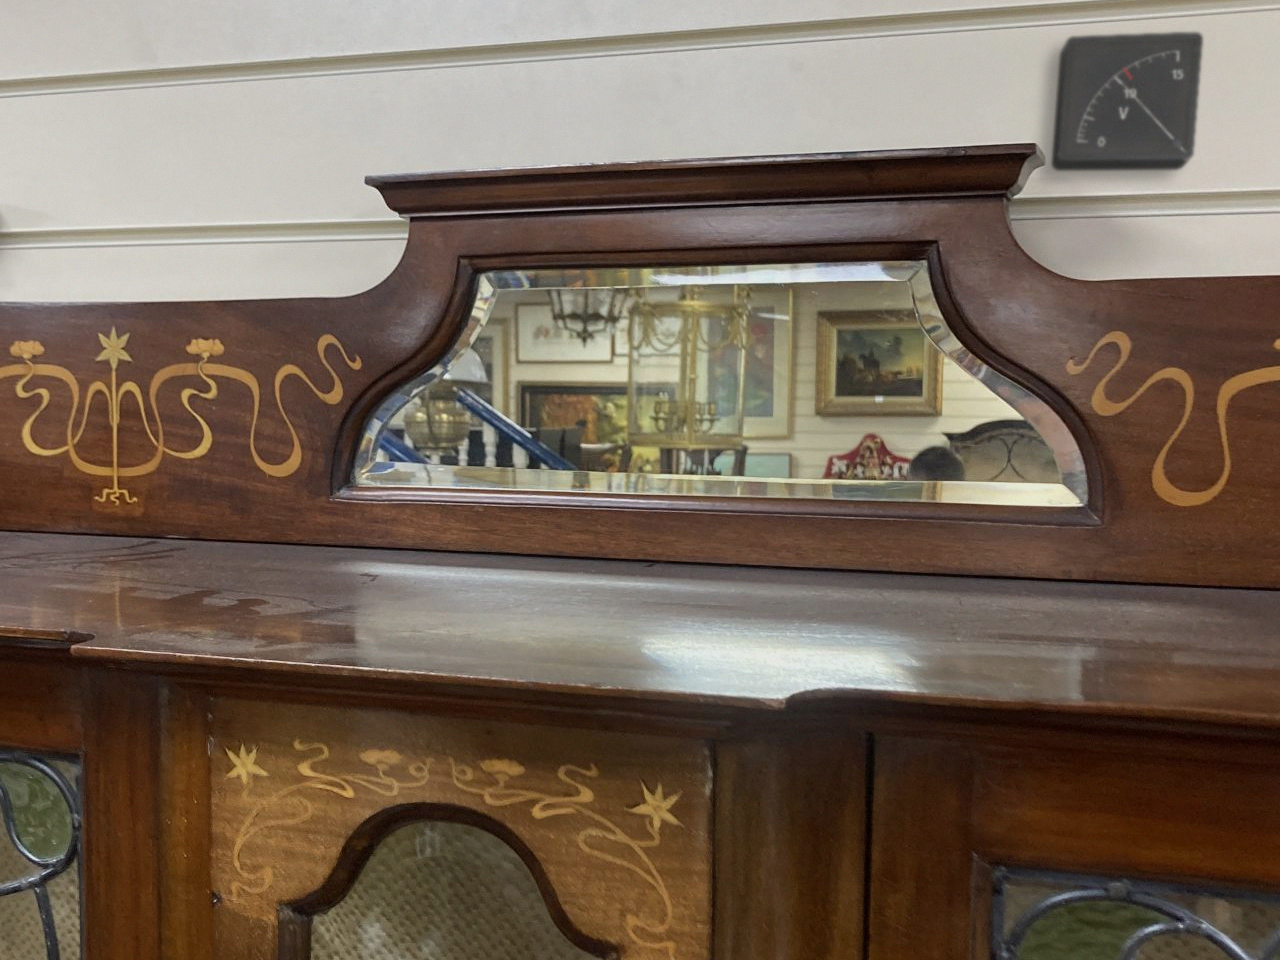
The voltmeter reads 10 V
